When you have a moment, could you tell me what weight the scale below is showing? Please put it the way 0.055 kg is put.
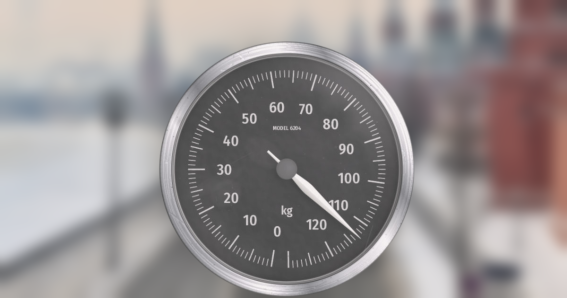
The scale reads 113 kg
